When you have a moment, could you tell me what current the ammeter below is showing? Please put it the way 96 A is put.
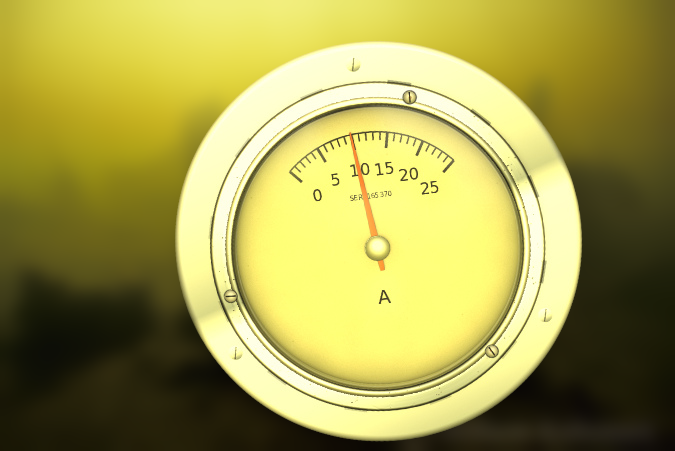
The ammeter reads 10 A
